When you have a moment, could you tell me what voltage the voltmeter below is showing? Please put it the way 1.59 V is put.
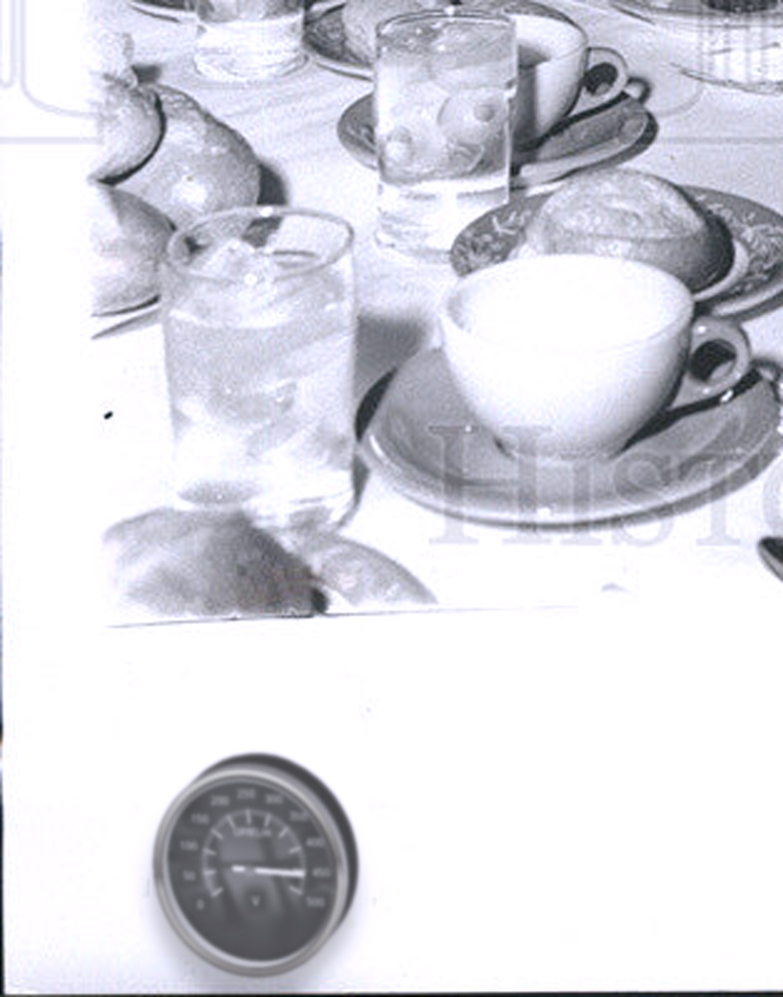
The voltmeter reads 450 V
